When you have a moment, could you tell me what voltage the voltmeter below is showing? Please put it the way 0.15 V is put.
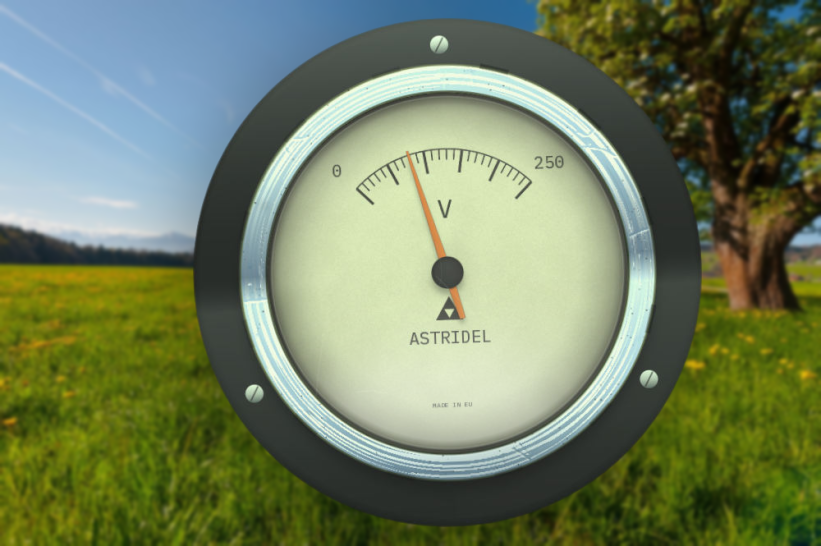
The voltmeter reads 80 V
